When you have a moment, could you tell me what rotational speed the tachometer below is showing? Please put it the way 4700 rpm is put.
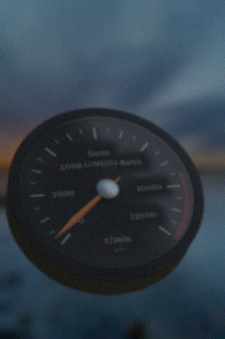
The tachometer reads 250 rpm
